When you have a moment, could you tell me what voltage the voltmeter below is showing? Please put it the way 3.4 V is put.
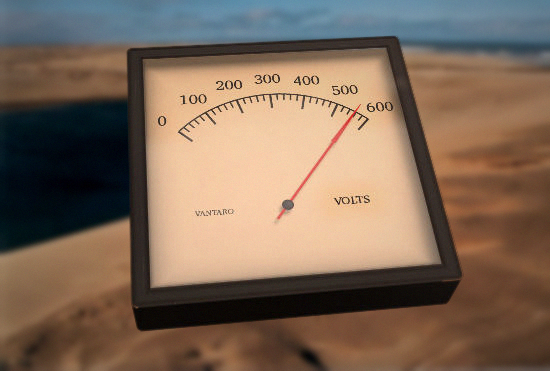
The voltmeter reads 560 V
